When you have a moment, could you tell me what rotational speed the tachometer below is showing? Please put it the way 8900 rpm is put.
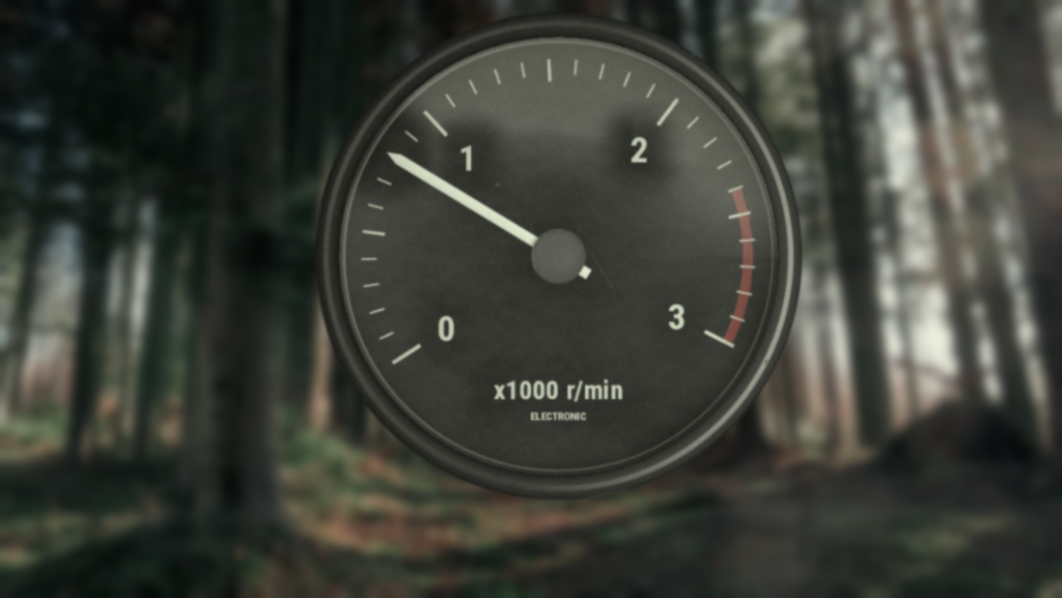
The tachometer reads 800 rpm
